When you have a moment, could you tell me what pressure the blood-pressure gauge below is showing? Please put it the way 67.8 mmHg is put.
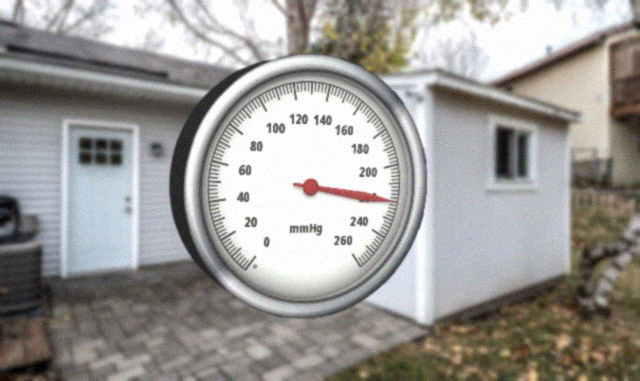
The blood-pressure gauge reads 220 mmHg
